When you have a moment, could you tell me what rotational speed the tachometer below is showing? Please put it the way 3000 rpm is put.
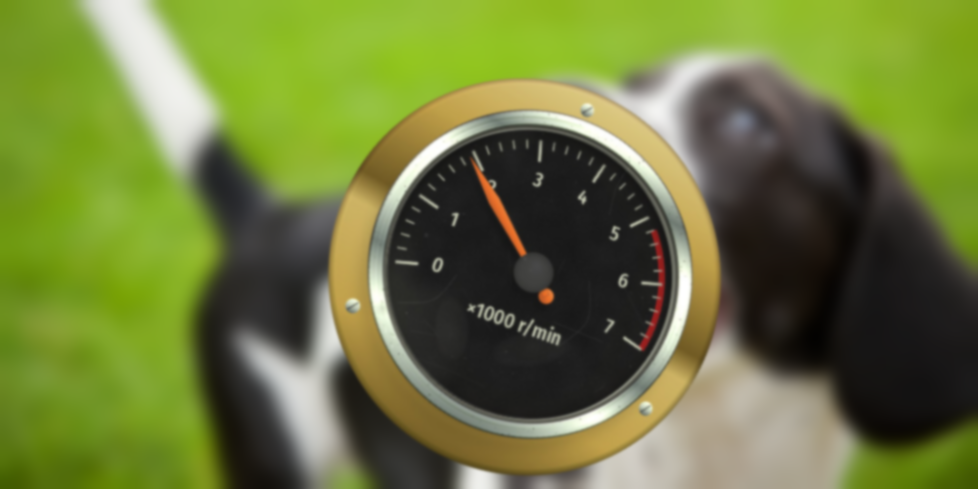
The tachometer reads 1900 rpm
